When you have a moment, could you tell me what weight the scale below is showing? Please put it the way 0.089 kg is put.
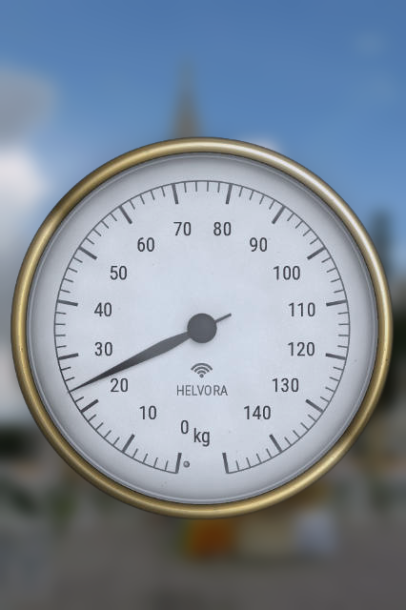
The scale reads 24 kg
